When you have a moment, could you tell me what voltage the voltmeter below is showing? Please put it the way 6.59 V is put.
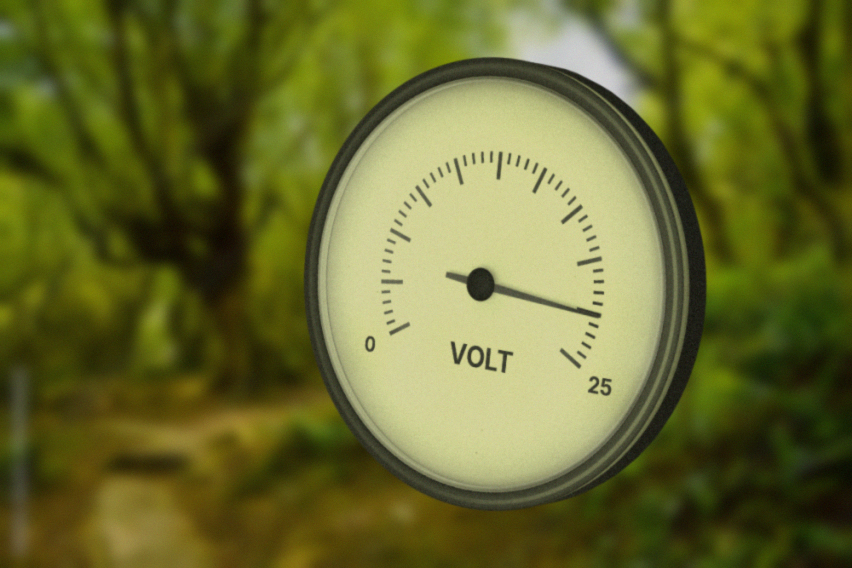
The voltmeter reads 22.5 V
